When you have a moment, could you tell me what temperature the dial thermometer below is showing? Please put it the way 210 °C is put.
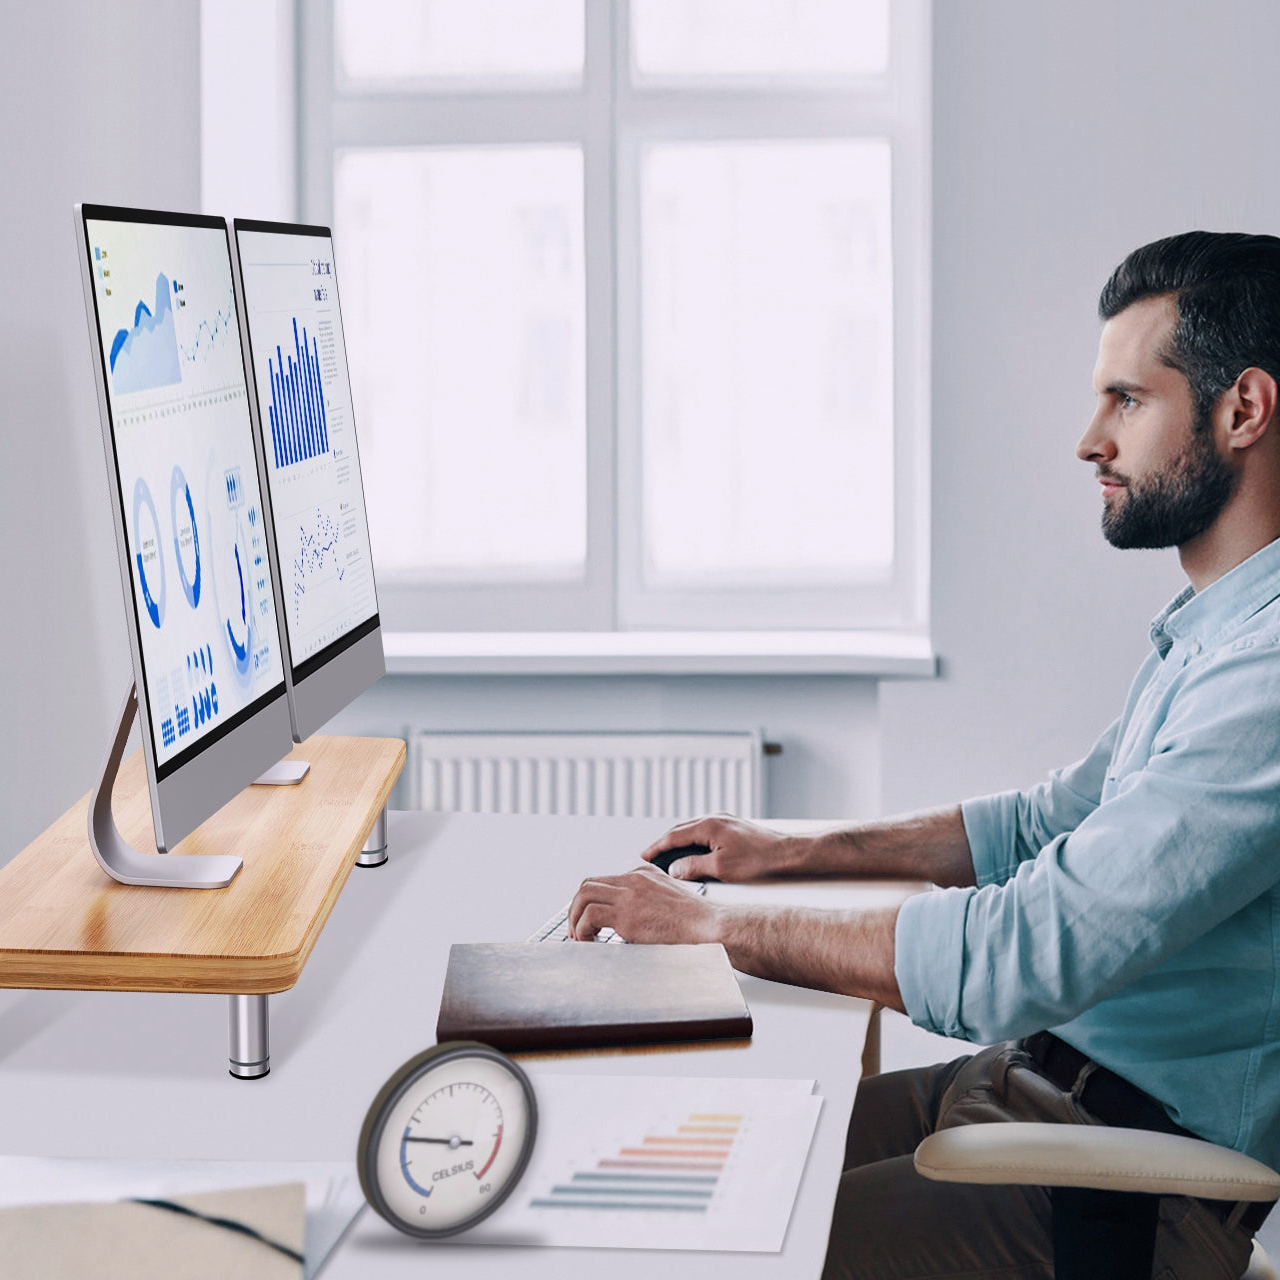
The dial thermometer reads 16 °C
